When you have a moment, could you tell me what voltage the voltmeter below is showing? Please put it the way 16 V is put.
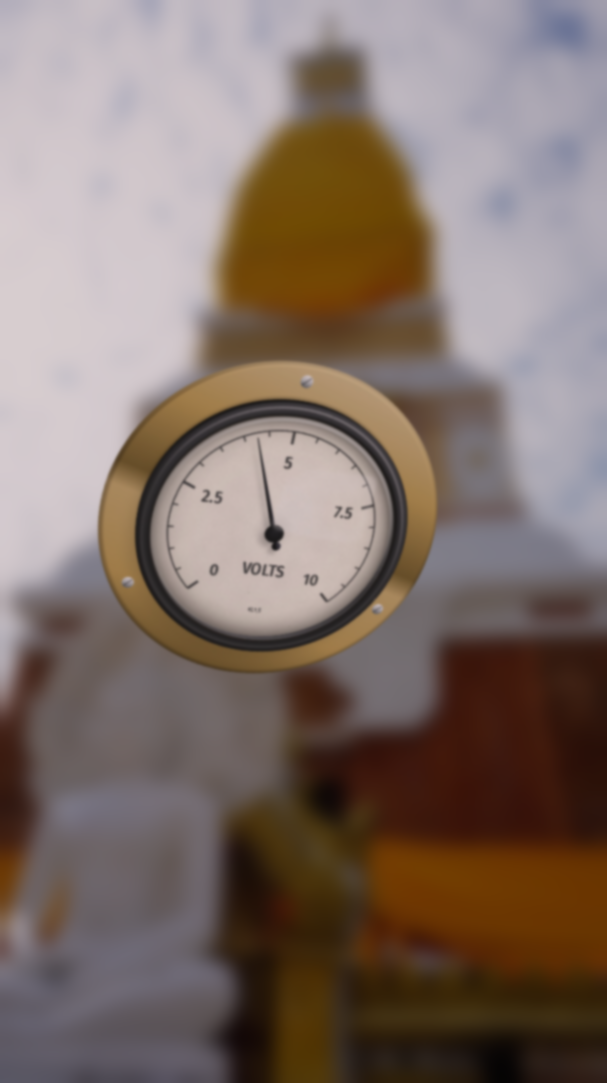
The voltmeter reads 4.25 V
